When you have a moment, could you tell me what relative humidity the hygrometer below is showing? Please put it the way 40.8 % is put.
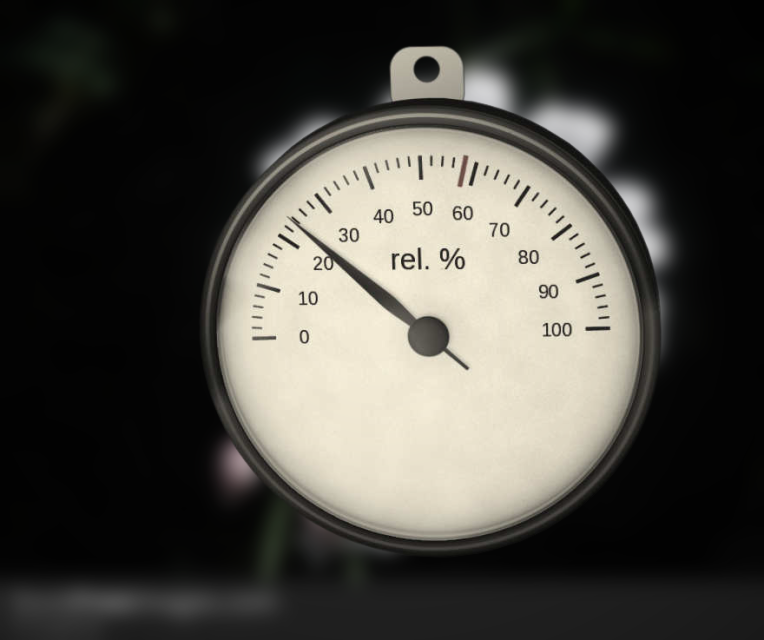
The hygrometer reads 24 %
